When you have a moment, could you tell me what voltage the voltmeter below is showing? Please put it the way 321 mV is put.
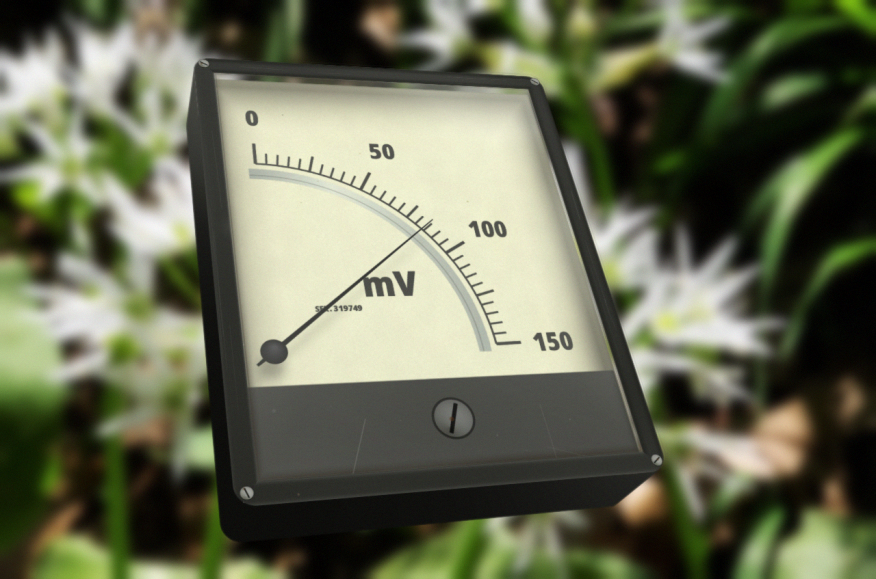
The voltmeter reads 85 mV
